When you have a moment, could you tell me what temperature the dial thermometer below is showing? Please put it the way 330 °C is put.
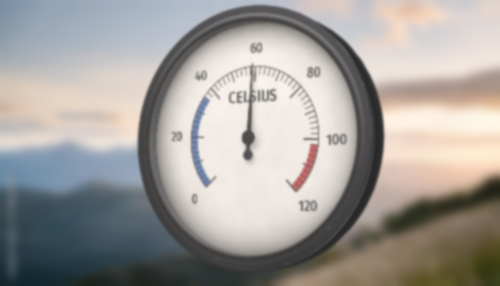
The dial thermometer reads 60 °C
